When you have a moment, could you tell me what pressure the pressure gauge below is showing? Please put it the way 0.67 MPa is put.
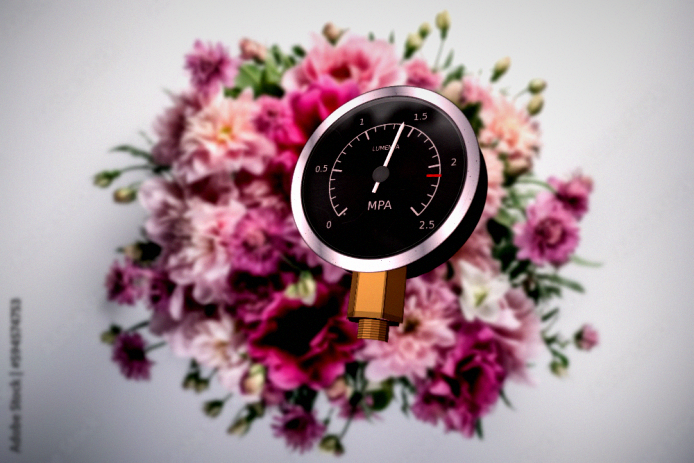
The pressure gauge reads 1.4 MPa
